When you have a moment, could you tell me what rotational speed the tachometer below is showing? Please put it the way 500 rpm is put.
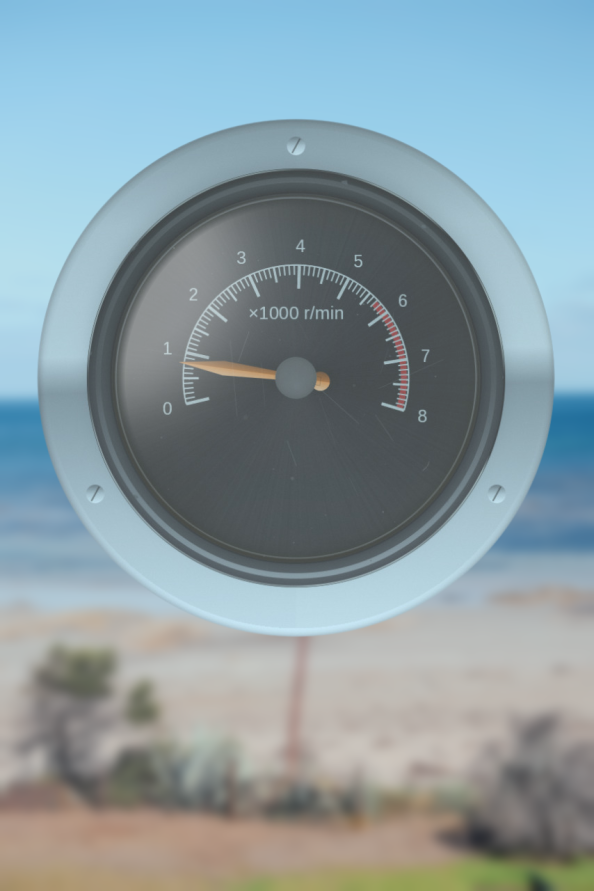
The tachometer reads 800 rpm
